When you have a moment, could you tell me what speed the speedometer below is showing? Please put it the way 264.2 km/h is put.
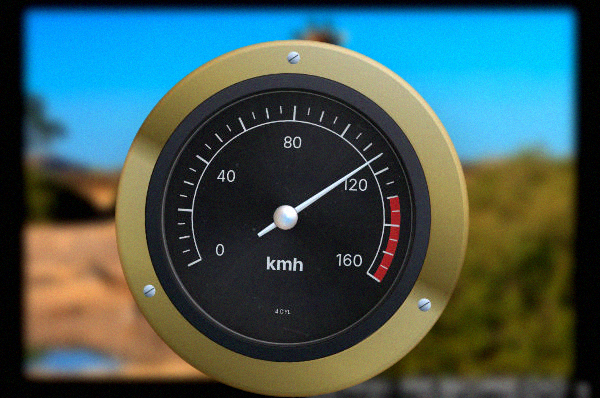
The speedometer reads 115 km/h
